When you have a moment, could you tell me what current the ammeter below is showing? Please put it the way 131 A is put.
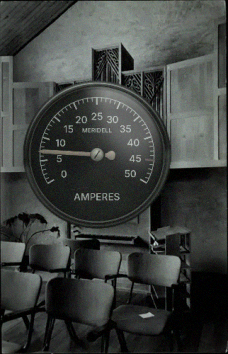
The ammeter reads 7 A
